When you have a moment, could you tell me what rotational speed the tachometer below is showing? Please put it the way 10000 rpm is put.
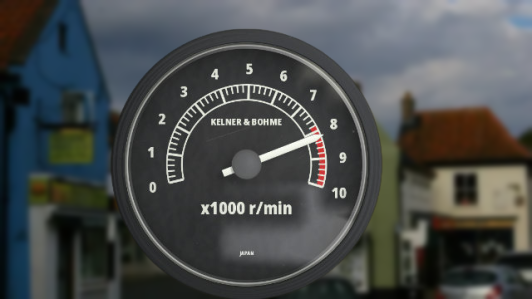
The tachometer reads 8200 rpm
